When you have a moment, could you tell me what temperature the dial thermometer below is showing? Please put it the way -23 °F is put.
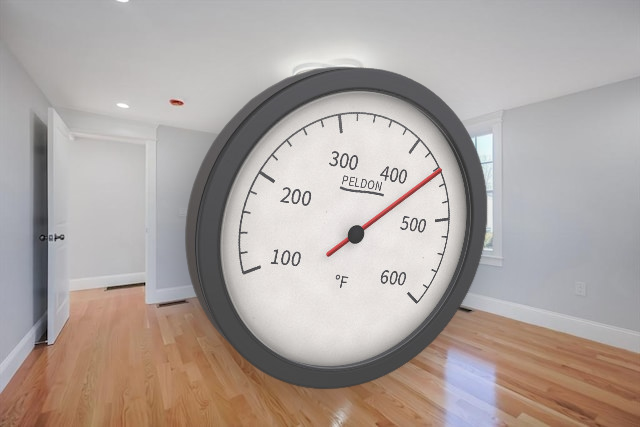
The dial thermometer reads 440 °F
